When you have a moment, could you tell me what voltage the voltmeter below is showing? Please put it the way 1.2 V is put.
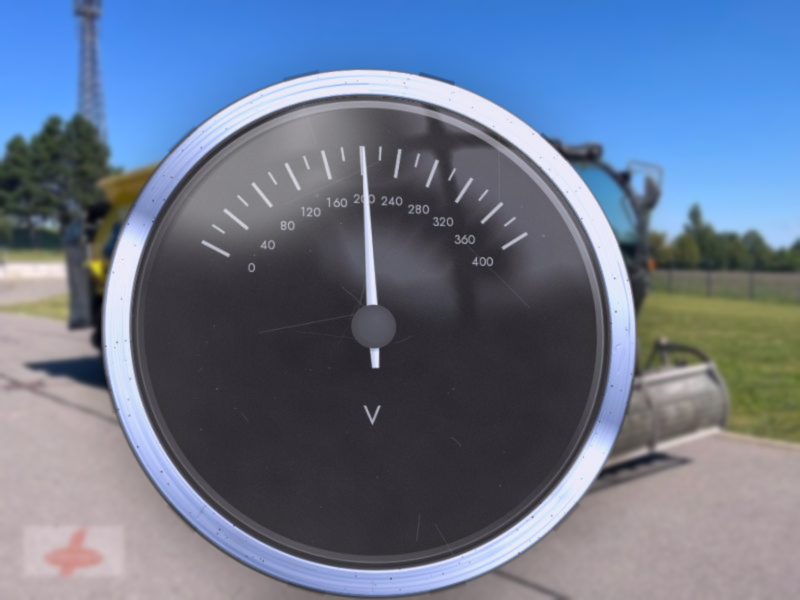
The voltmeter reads 200 V
